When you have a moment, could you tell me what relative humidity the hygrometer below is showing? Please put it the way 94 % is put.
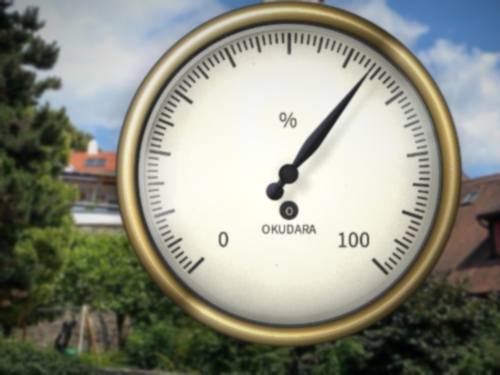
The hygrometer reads 64 %
